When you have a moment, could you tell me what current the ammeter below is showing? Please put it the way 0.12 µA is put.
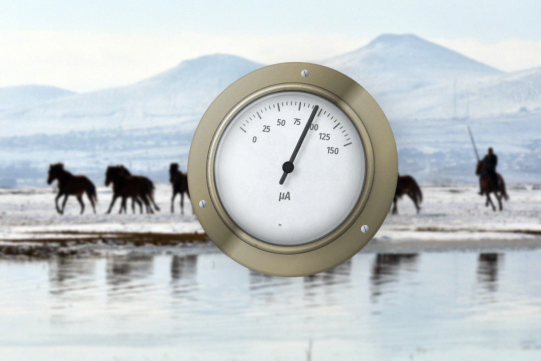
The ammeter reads 95 µA
